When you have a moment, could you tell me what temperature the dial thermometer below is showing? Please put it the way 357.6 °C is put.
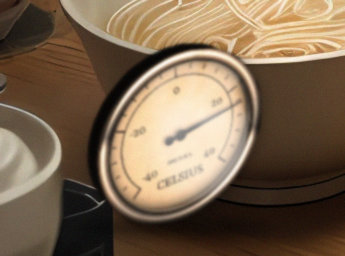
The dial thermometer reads 24 °C
